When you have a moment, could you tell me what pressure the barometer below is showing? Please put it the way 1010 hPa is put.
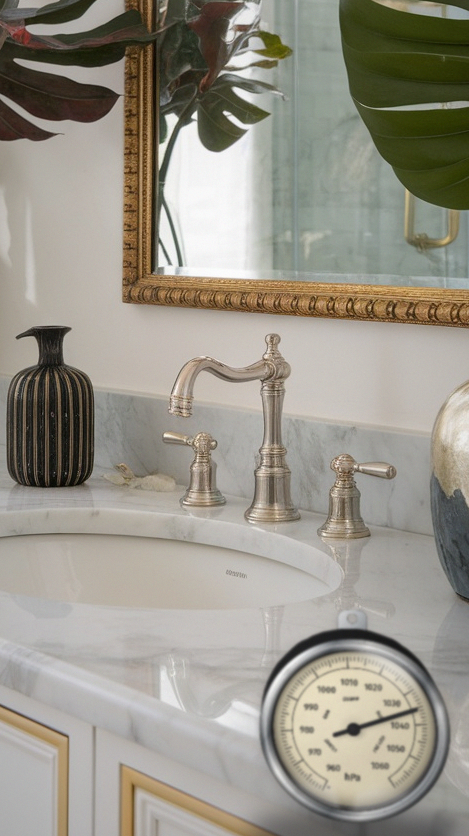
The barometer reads 1035 hPa
